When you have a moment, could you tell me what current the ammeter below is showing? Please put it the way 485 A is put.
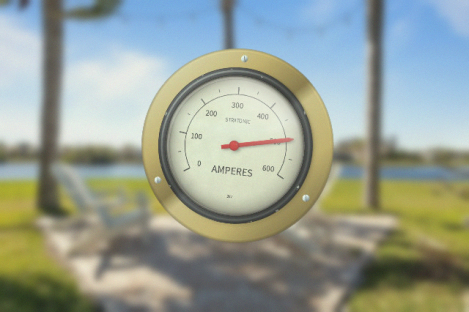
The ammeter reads 500 A
